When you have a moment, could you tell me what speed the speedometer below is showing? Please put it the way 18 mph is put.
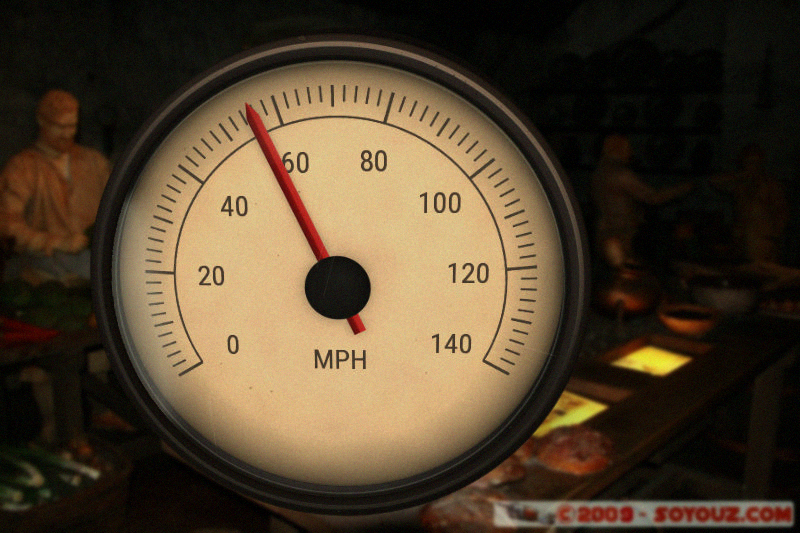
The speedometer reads 56 mph
